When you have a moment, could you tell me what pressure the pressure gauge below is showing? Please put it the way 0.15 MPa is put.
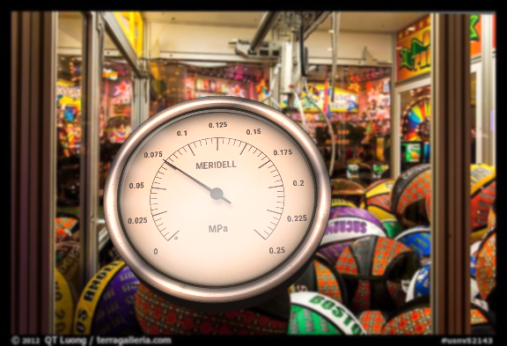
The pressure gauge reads 0.075 MPa
